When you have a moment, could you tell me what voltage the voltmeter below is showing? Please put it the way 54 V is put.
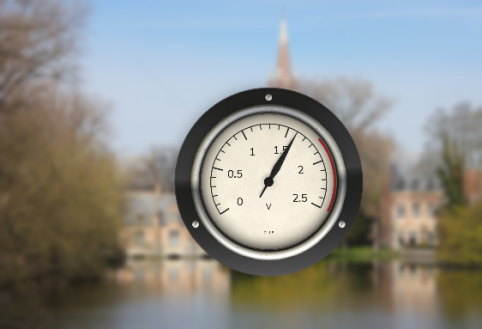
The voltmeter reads 1.6 V
